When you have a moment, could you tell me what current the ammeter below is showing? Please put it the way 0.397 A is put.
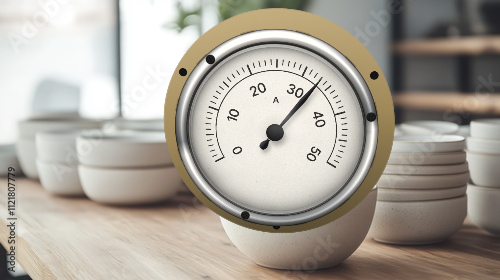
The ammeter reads 33 A
